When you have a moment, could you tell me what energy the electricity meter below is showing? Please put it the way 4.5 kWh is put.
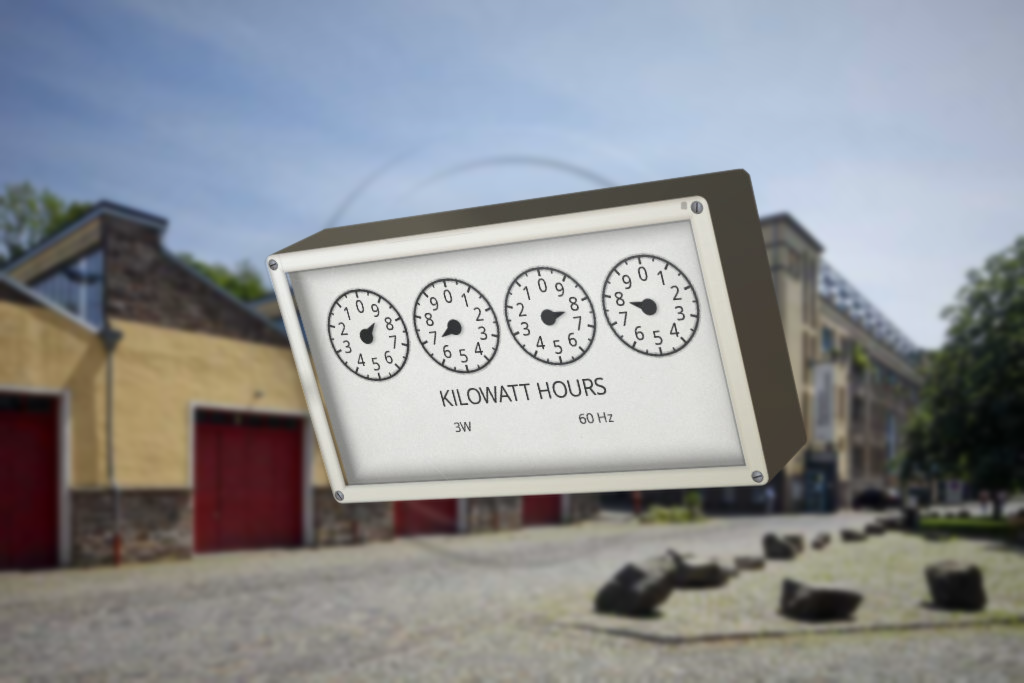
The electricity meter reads 8678 kWh
